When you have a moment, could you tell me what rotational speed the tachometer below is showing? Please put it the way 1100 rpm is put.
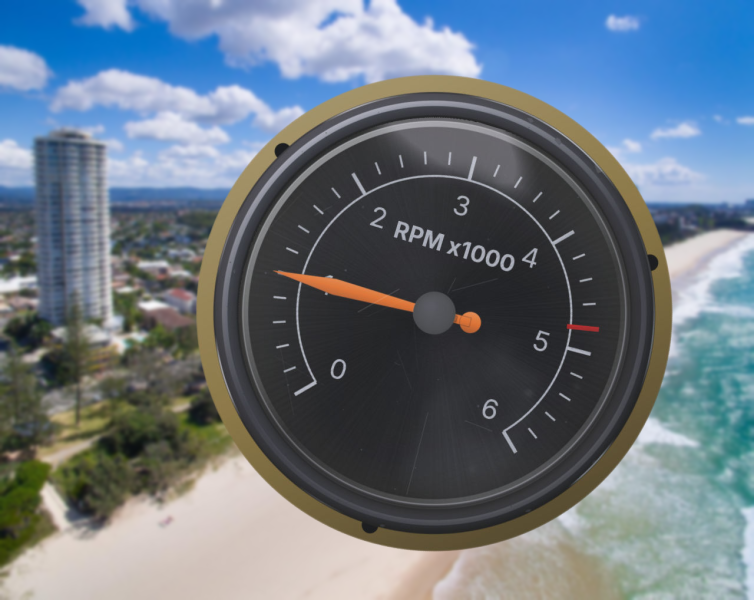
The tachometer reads 1000 rpm
